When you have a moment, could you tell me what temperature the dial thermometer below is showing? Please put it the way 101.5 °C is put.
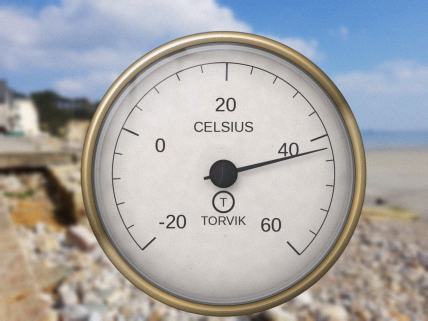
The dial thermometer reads 42 °C
